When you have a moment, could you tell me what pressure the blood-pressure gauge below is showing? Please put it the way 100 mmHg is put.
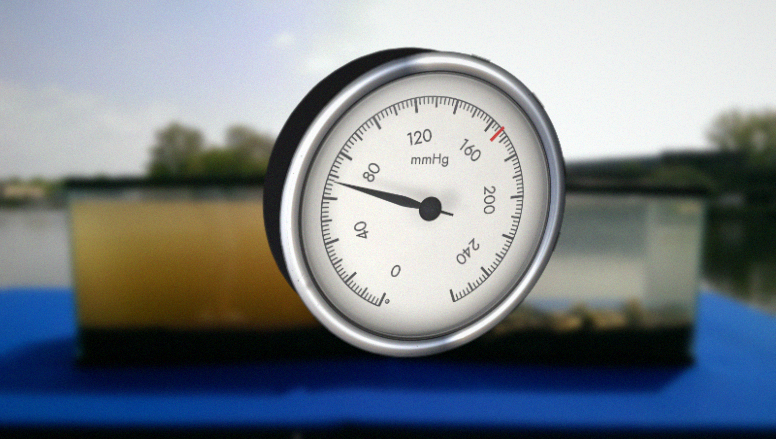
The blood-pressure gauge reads 68 mmHg
